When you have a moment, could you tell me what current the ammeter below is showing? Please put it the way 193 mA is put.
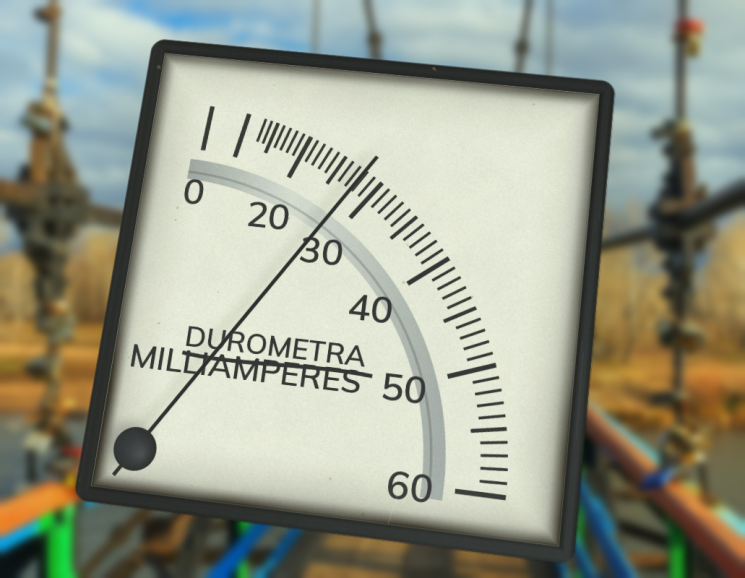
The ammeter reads 28 mA
